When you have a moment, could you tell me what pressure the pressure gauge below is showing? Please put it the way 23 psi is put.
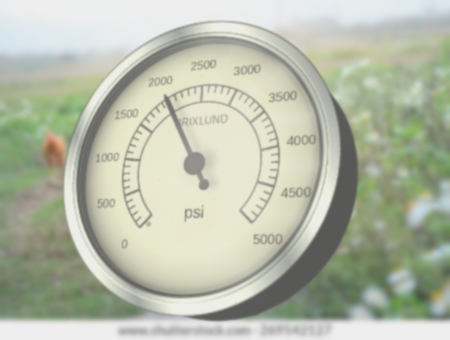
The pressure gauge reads 2000 psi
